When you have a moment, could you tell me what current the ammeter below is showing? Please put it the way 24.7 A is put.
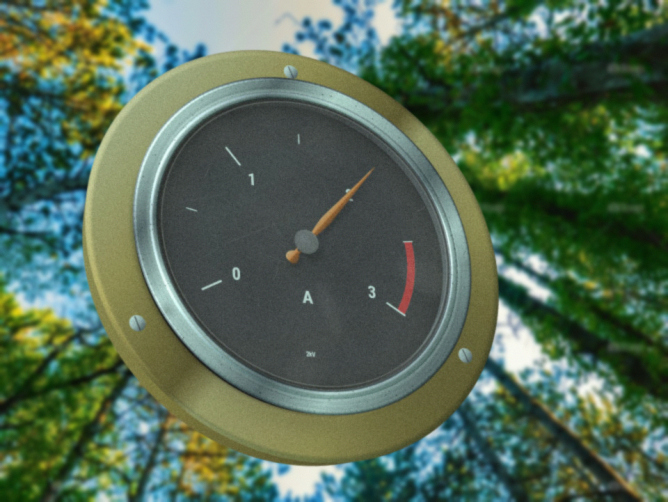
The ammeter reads 2 A
